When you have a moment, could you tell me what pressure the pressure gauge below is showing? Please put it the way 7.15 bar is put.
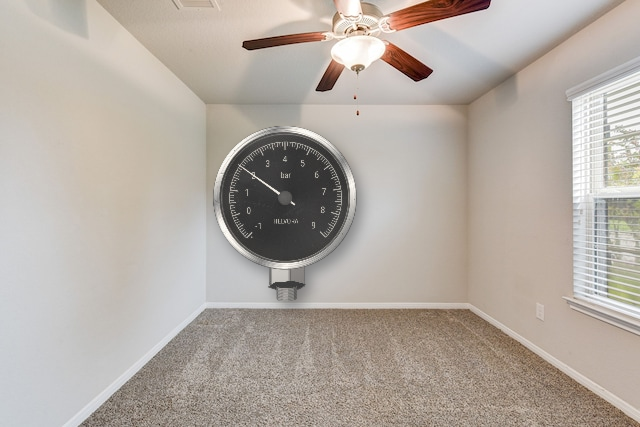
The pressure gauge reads 2 bar
